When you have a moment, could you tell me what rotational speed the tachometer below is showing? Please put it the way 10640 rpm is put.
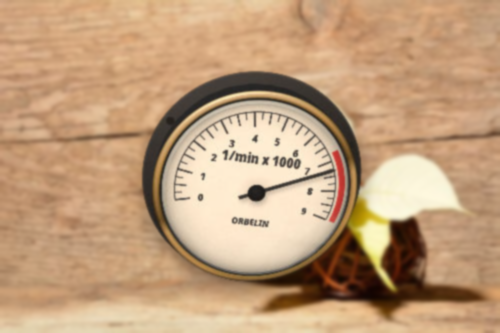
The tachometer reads 7250 rpm
